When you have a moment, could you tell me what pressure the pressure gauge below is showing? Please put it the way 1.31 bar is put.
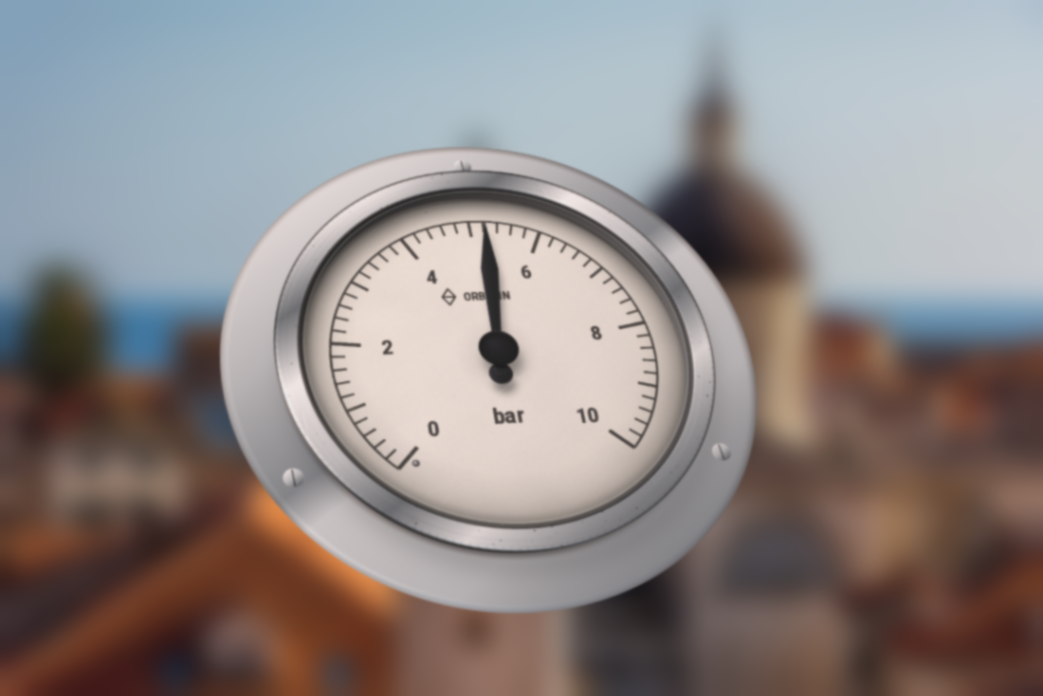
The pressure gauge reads 5.2 bar
